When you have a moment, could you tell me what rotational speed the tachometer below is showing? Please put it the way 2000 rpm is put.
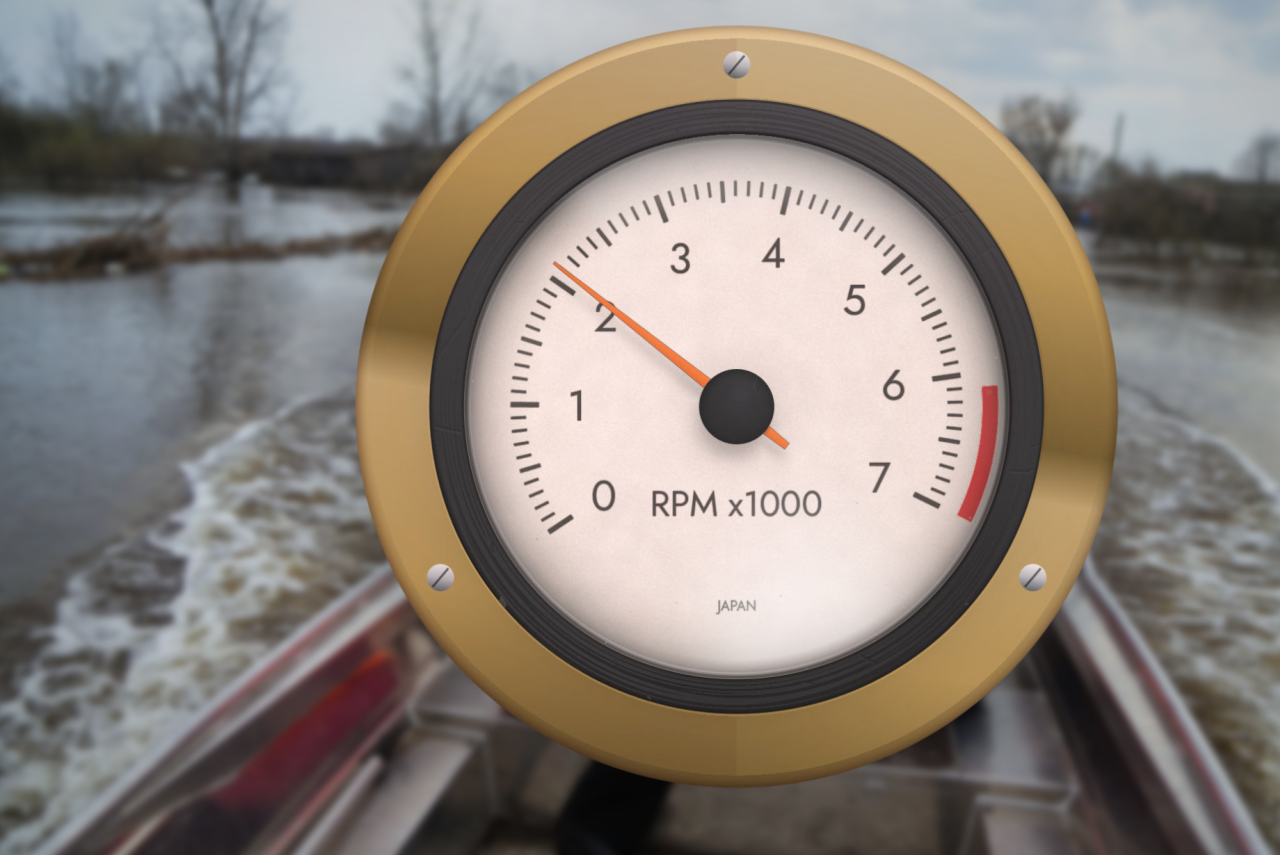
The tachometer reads 2100 rpm
